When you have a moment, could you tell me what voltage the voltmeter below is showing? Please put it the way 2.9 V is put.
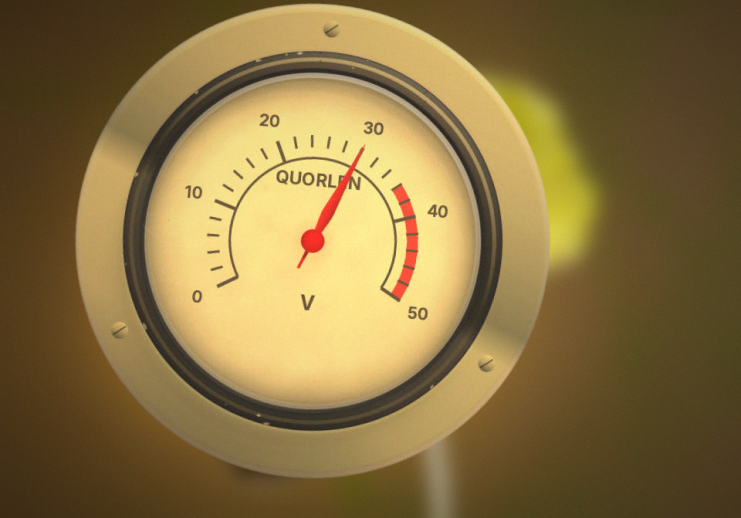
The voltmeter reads 30 V
